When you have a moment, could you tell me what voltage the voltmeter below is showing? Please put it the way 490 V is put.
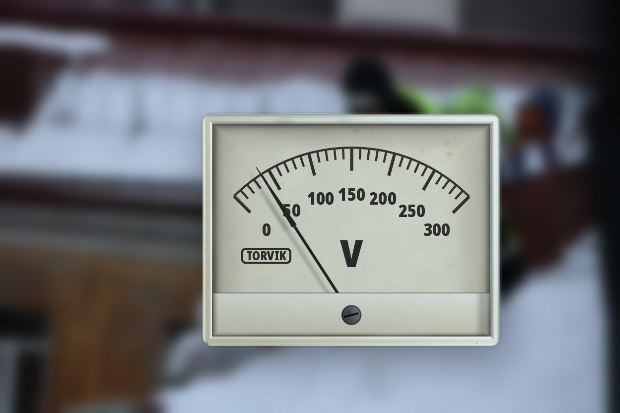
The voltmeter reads 40 V
